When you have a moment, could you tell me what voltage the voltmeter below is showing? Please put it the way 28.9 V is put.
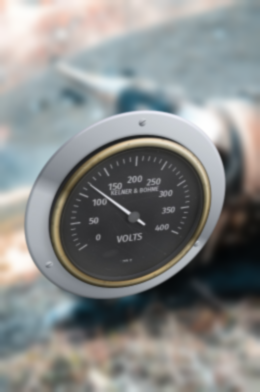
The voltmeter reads 120 V
